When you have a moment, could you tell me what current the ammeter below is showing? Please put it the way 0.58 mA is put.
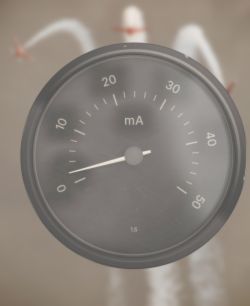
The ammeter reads 2 mA
